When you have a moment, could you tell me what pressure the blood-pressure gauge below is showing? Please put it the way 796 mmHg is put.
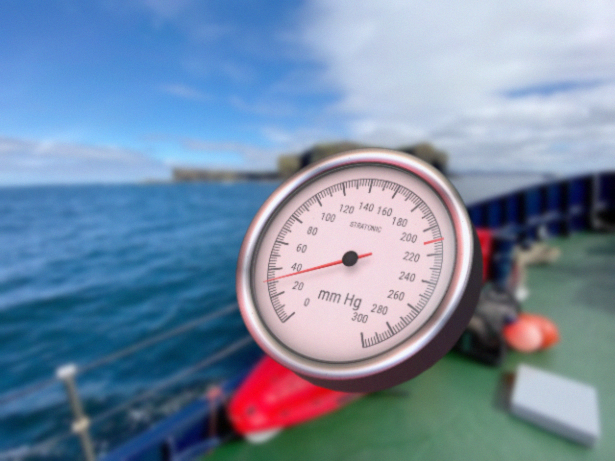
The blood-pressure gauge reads 30 mmHg
